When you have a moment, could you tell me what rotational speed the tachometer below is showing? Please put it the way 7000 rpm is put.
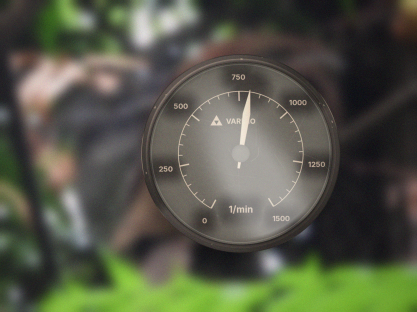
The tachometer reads 800 rpm
